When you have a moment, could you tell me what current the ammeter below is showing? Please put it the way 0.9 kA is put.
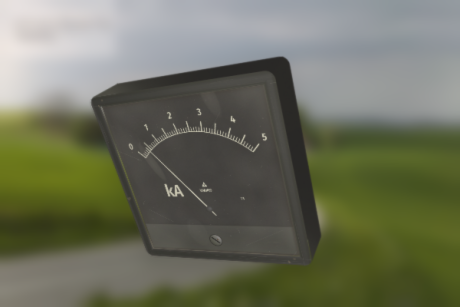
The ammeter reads 0.5 kA
